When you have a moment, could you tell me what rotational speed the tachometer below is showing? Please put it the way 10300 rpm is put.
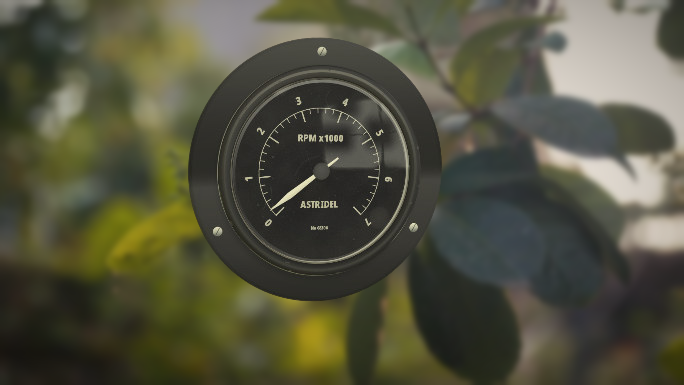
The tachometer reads 200 rpm
